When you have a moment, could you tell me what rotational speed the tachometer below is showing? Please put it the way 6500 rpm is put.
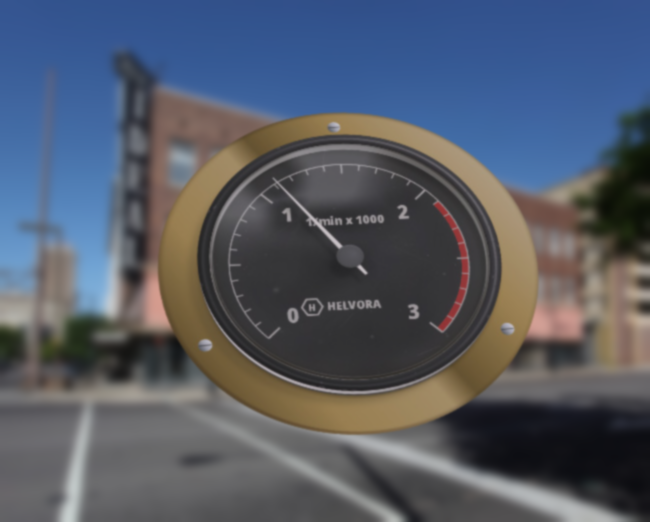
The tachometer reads 1100 rpm
